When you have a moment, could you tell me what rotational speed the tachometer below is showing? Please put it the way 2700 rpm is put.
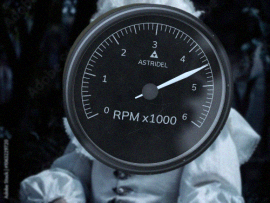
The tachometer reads 4500 rpm
